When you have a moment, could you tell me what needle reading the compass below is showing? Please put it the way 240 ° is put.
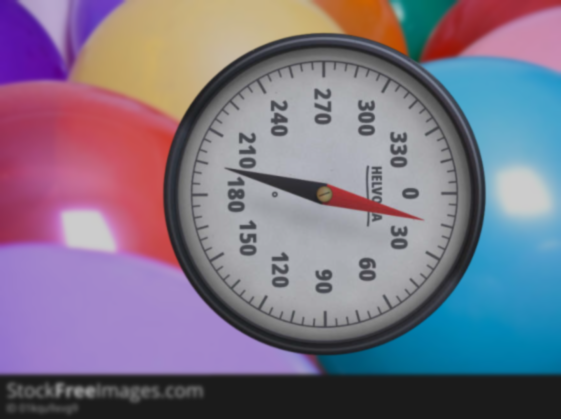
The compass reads 15 °
